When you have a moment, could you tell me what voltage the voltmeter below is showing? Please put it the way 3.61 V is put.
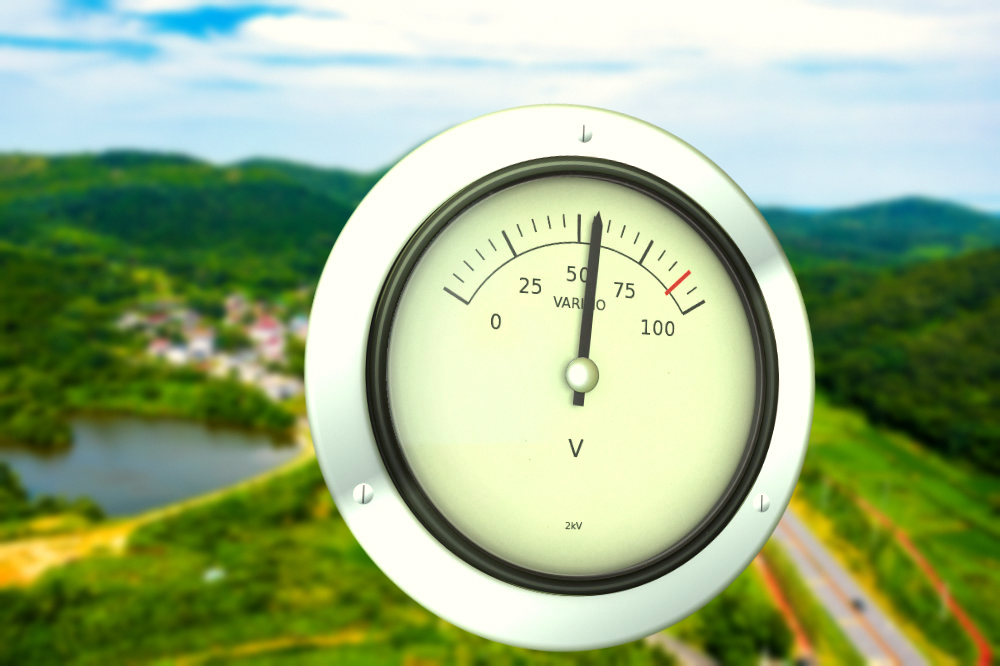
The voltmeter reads 55 V
